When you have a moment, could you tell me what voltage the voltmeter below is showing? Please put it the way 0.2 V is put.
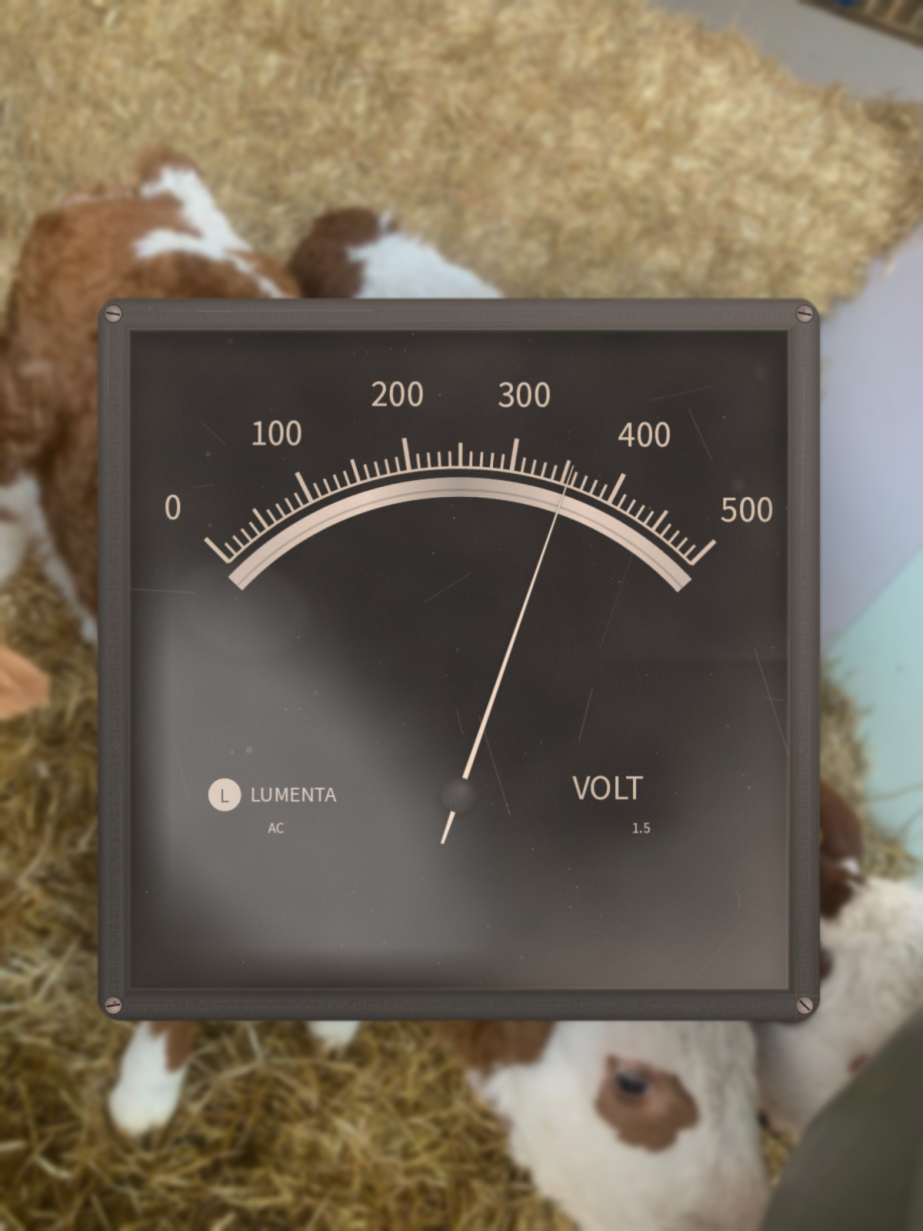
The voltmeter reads 355 V
